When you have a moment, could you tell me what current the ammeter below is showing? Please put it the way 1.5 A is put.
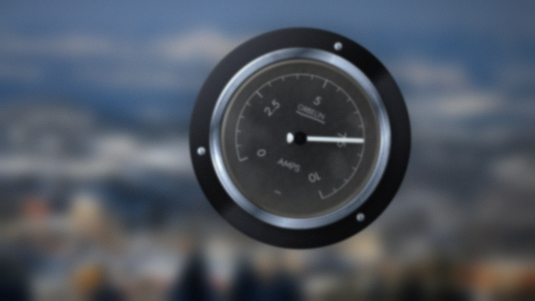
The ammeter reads 7.5 A
